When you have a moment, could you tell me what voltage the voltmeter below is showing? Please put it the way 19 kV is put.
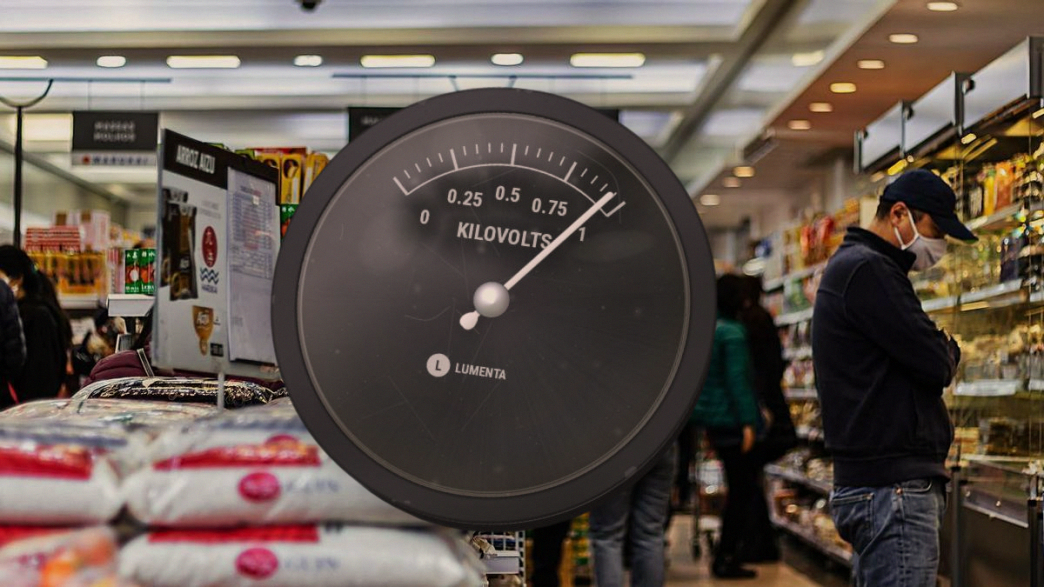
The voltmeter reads 0.95 kV
